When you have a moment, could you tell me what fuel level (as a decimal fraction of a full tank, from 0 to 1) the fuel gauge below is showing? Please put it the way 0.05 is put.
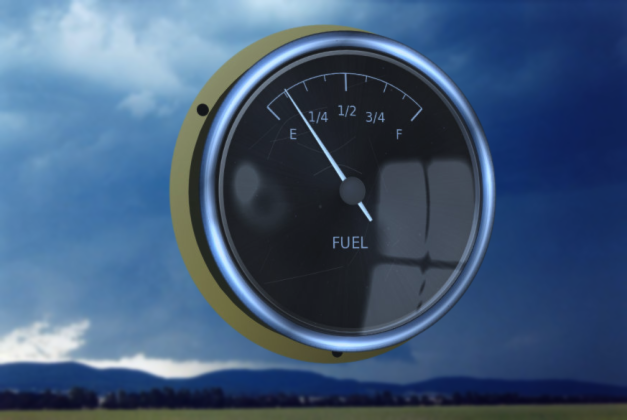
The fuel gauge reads 0.125
